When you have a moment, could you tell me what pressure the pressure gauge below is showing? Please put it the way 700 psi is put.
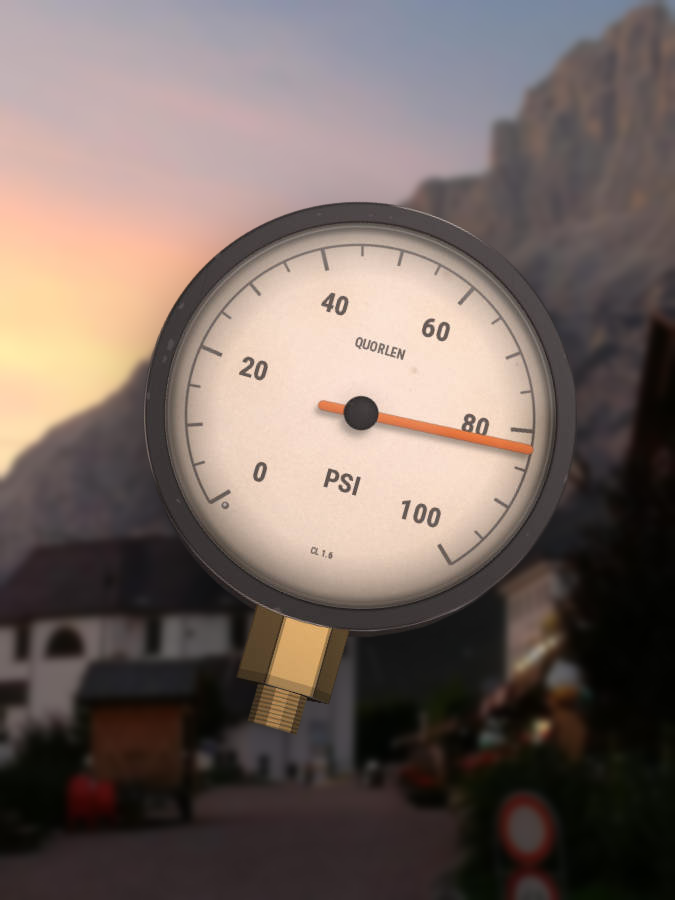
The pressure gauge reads 82.5 psi
